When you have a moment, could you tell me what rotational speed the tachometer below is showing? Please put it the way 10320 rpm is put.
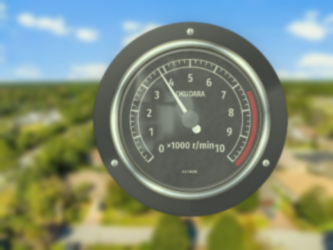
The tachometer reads 3800 rpm
